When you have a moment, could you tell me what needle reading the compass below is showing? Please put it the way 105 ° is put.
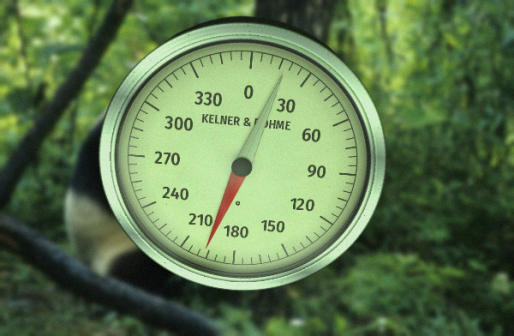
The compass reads 197.5 °
